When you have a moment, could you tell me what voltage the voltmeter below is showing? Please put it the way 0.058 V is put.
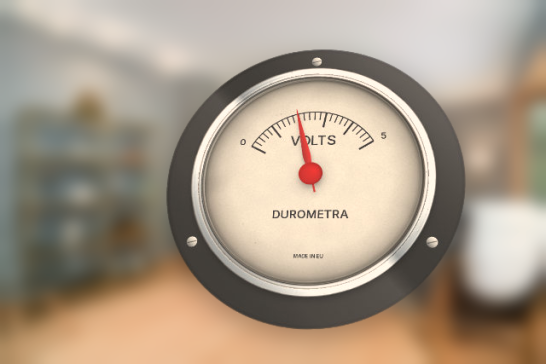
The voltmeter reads 2 V
